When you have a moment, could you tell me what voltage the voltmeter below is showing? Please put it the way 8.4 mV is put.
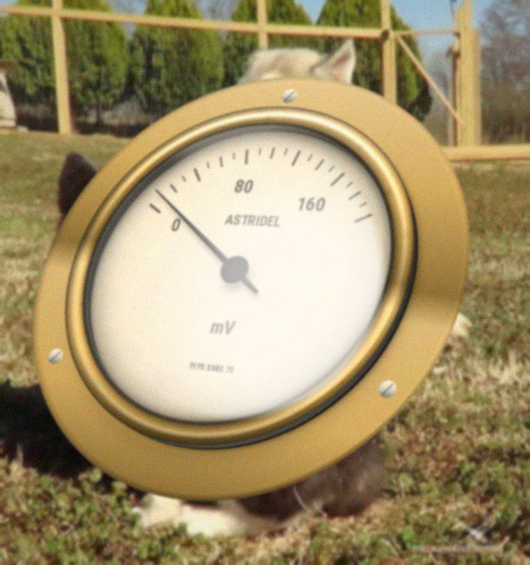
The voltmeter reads 10 mV
